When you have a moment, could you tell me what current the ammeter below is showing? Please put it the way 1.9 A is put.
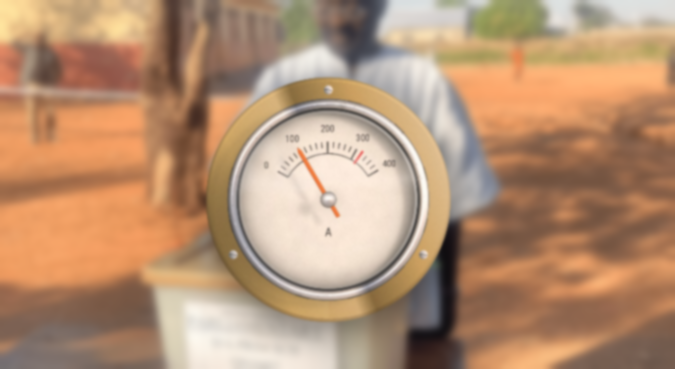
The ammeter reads 100 A
